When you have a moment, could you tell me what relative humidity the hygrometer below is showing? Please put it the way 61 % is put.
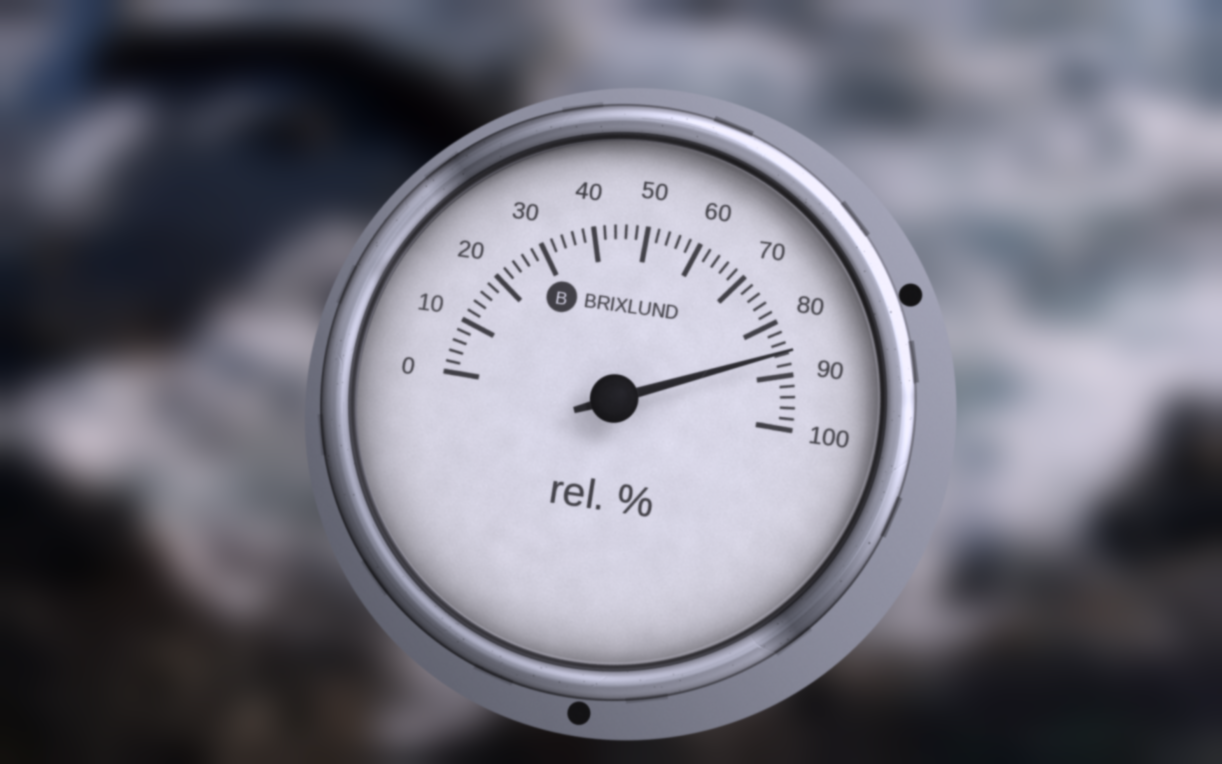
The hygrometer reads 86 %
